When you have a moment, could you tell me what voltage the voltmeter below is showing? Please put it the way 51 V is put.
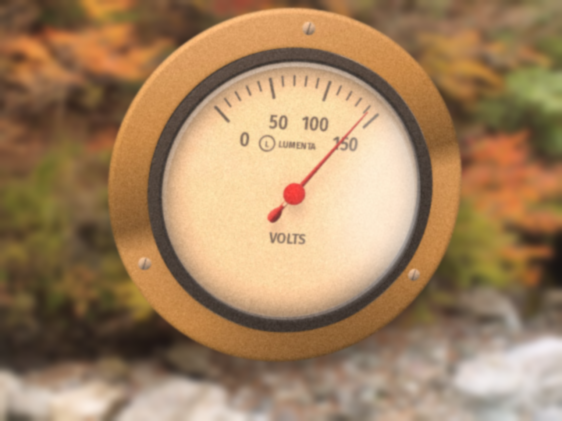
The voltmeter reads 140 V
